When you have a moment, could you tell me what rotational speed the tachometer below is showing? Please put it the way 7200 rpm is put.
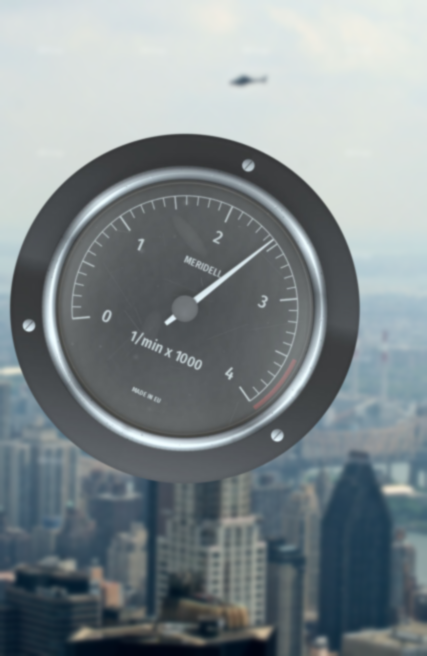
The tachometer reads 2450 rpm
